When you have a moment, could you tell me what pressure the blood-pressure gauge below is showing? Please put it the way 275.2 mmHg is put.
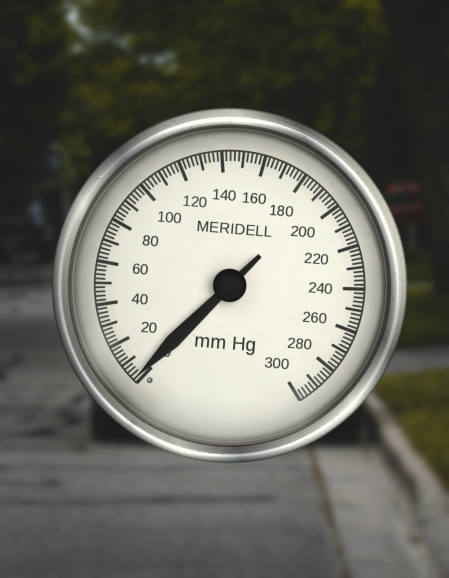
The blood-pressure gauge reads 2 mmHg
